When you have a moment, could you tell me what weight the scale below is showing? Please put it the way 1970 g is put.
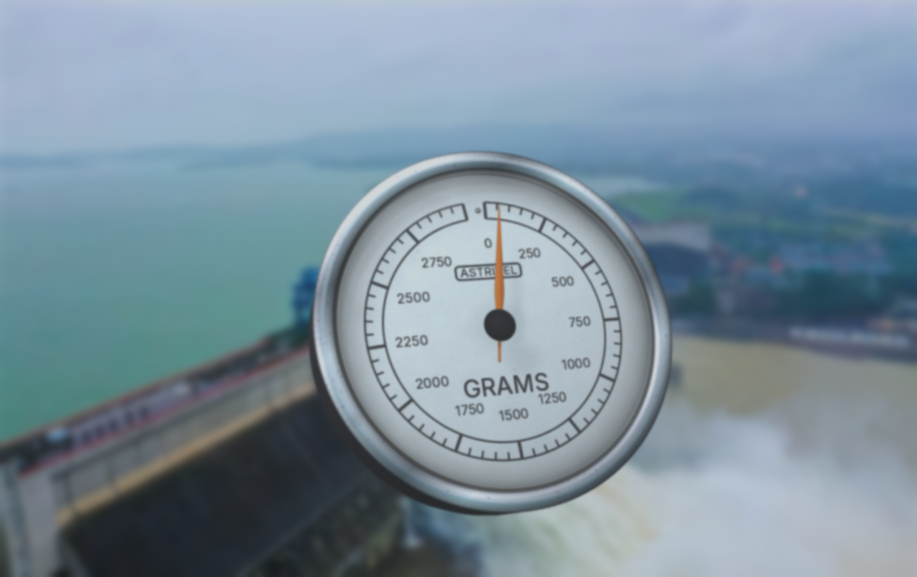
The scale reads 50 g
